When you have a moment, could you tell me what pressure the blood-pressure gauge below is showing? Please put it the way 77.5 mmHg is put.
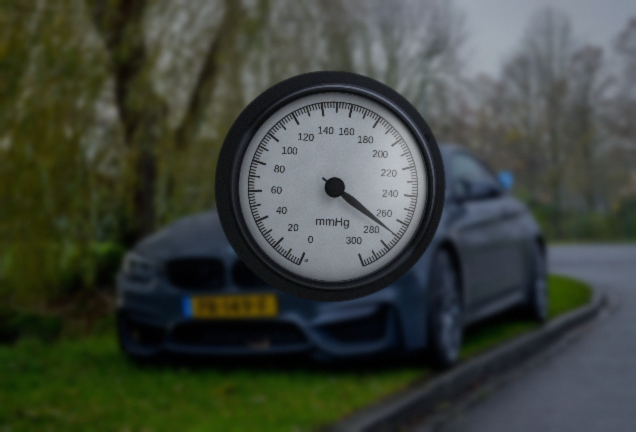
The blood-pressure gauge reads 270 mmHg
